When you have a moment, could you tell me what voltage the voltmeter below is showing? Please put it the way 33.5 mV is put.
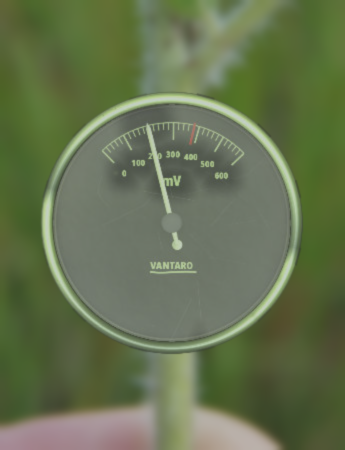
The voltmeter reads 200 mV
